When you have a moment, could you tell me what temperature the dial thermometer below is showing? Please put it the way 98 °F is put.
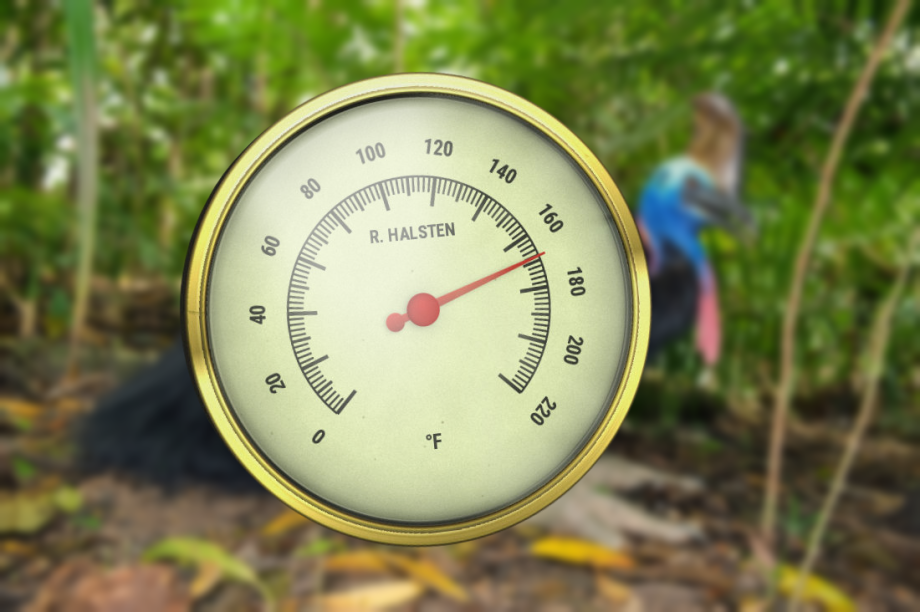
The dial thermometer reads 168 °F
